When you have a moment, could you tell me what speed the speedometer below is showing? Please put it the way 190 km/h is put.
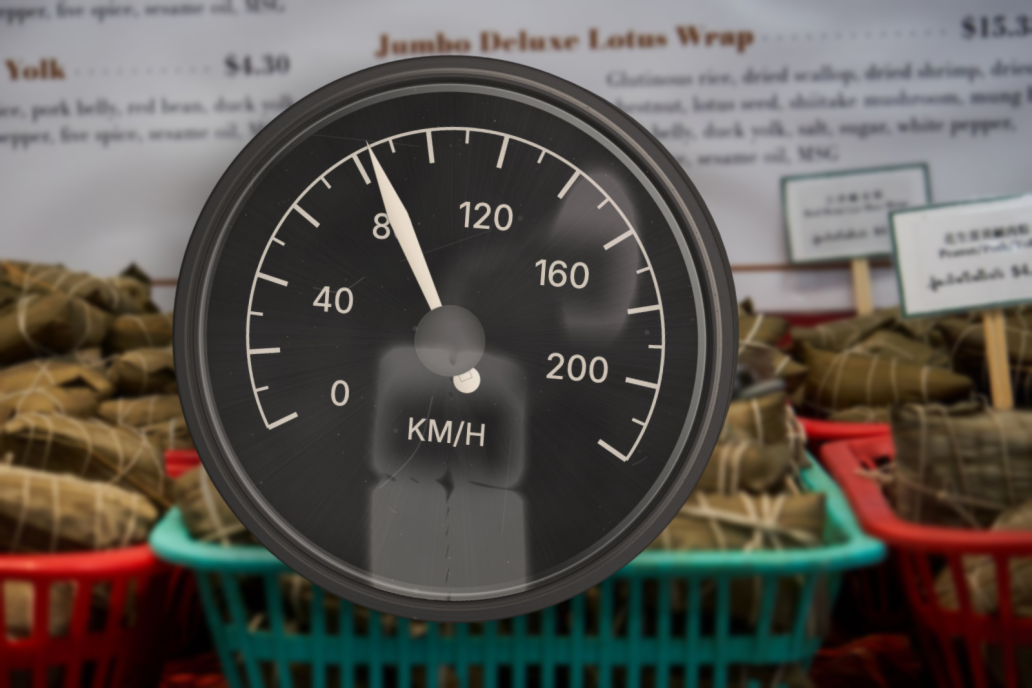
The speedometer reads 85 km/h
